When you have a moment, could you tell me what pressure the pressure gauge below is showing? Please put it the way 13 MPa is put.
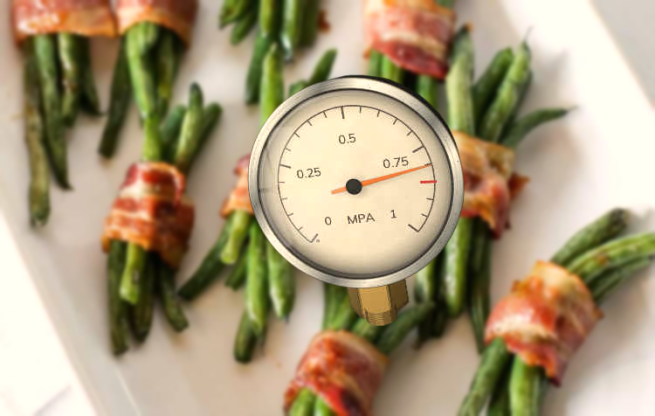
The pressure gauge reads 0.8 MPa
